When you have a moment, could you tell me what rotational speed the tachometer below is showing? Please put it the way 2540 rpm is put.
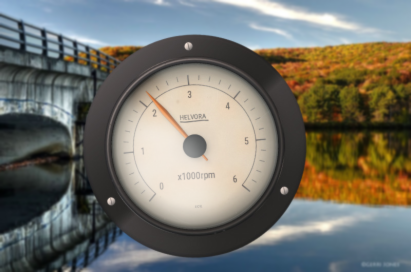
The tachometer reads 2200 rpm
